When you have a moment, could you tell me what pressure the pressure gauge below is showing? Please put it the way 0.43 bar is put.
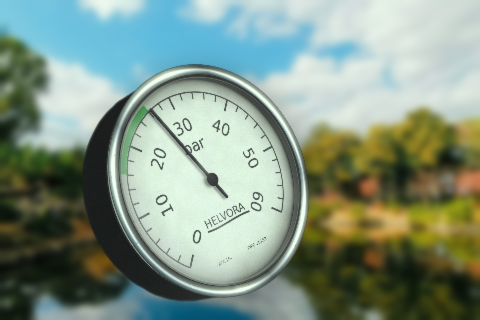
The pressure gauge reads 26 bar
